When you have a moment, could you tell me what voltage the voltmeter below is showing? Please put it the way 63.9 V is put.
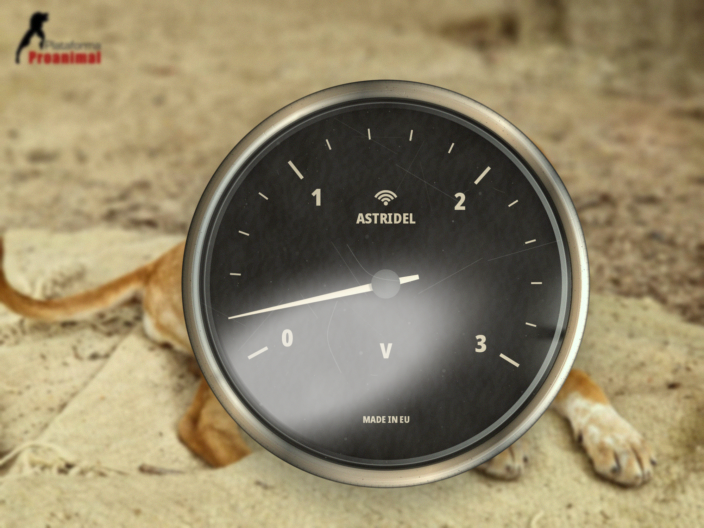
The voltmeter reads 0.2 V
